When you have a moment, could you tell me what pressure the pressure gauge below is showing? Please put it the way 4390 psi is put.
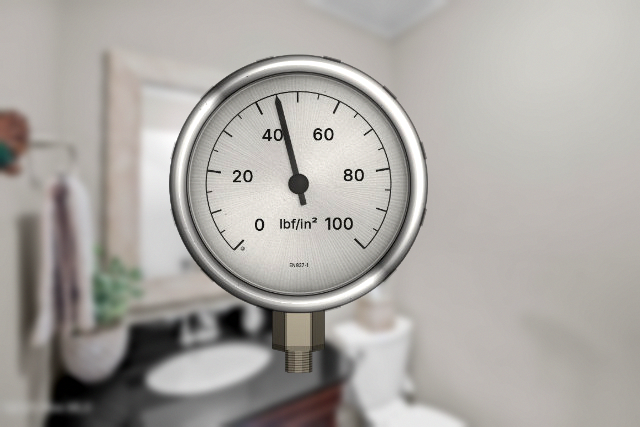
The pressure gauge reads 45 psi
